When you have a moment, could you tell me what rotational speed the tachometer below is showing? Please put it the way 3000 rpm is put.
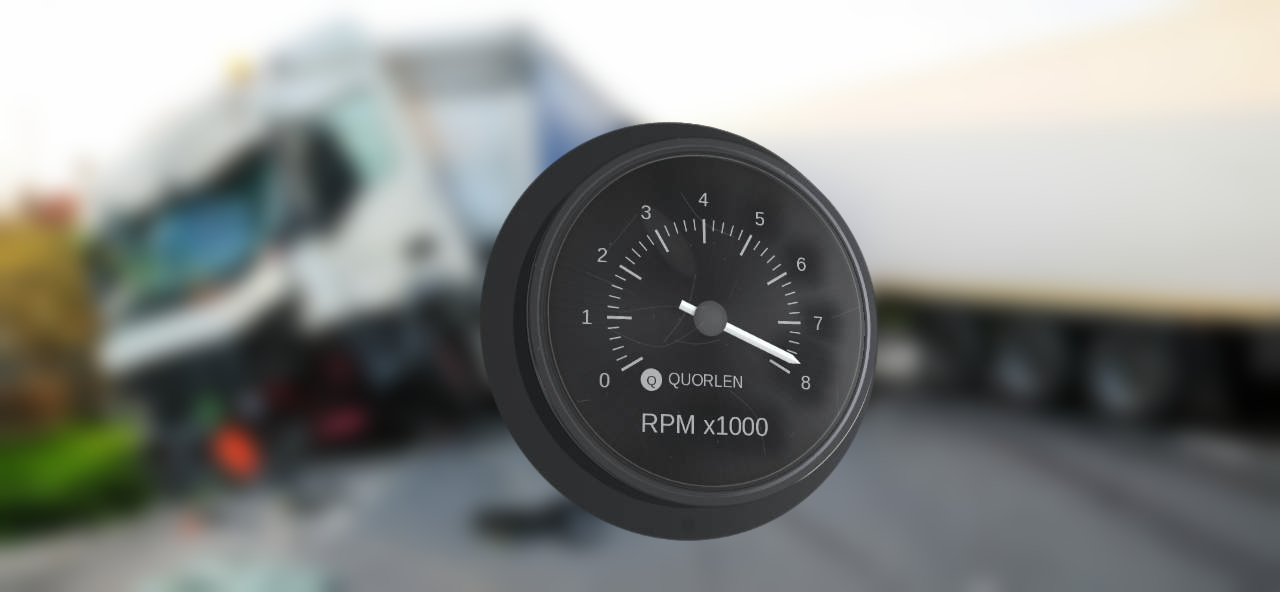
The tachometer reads 7800 rpm
